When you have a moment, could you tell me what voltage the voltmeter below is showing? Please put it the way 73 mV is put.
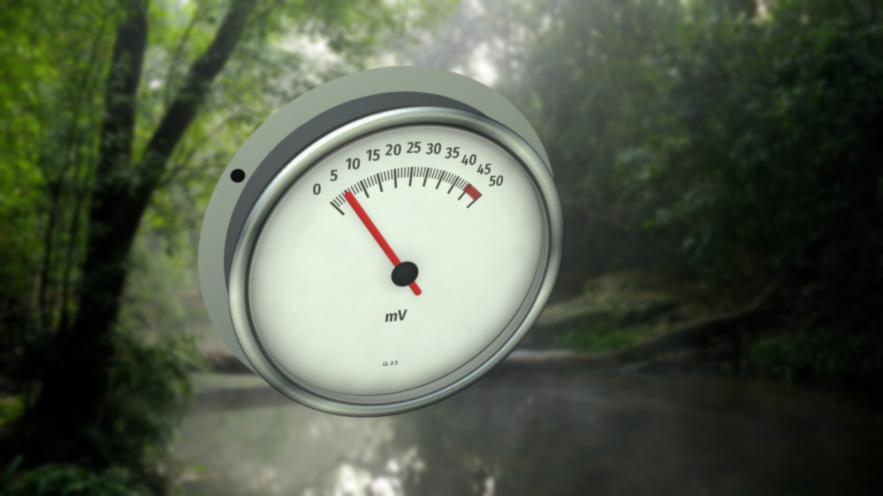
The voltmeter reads 5 mV
